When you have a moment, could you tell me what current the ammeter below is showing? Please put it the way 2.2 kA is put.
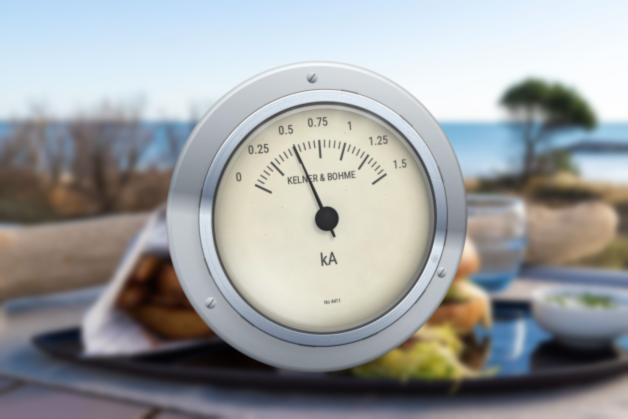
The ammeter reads 0.5 kA
